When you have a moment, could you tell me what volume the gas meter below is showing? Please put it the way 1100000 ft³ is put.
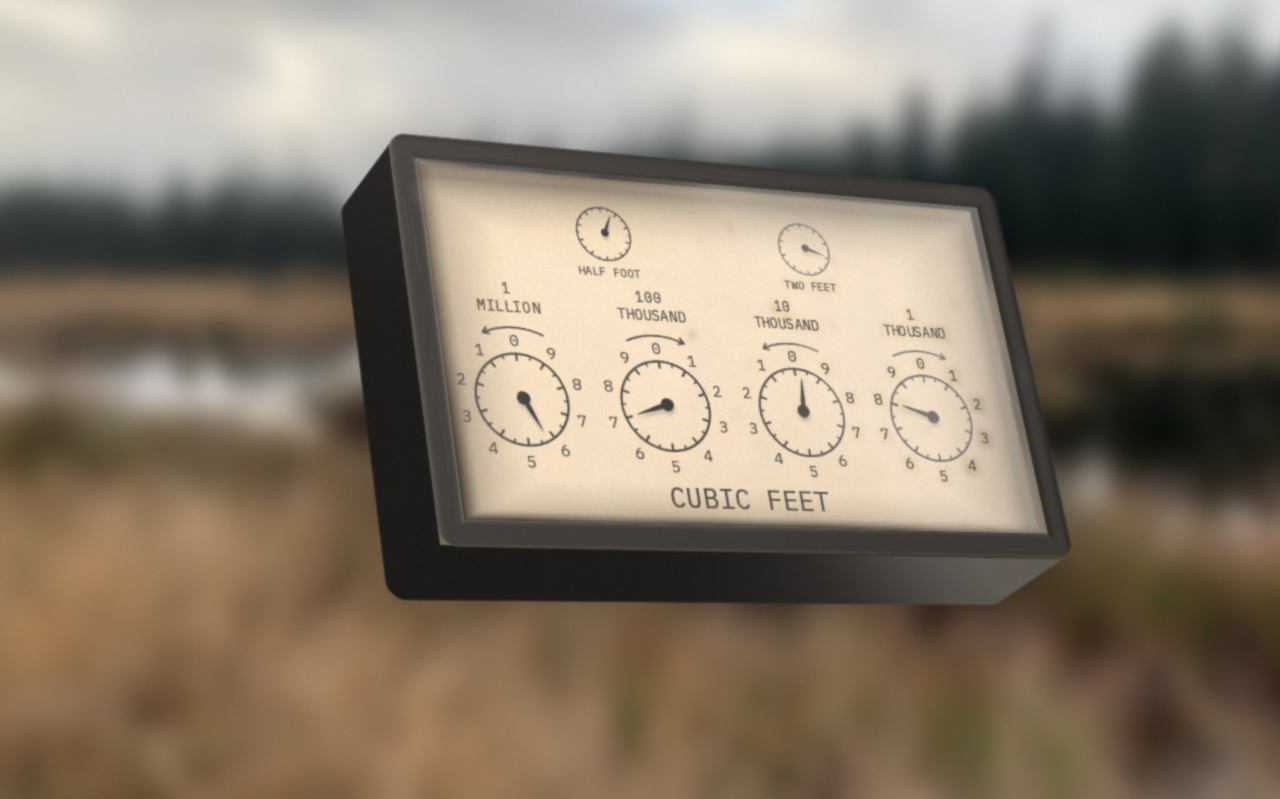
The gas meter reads 569800 ft³
